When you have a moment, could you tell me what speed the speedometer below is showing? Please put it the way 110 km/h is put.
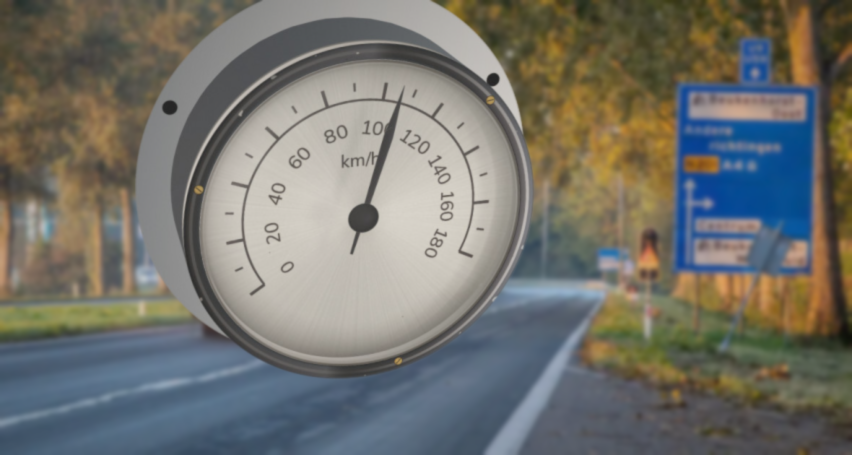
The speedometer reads 105 km/h
